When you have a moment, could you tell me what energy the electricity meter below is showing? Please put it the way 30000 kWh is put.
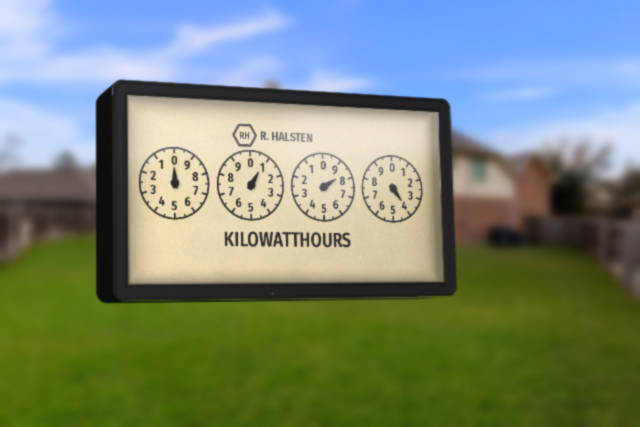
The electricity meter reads 84 kWh
